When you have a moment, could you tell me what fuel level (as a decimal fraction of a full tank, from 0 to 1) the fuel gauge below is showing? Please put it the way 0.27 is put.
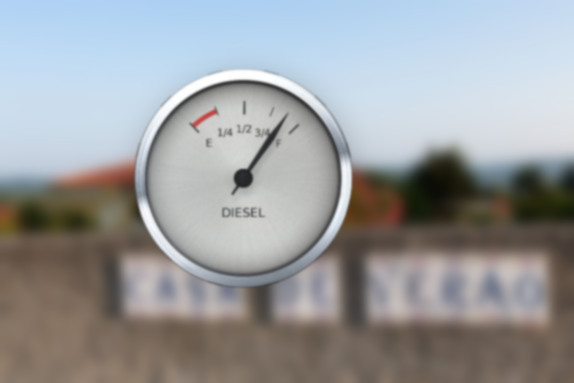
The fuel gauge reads 0.875
